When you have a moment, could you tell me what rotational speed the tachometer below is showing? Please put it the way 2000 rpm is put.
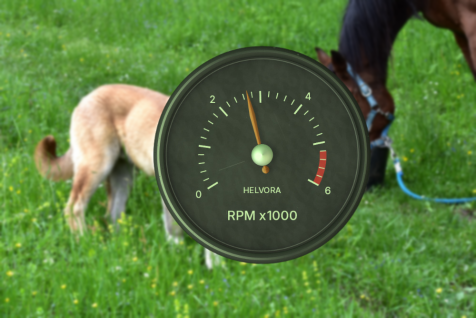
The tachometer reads 2700 rpm
